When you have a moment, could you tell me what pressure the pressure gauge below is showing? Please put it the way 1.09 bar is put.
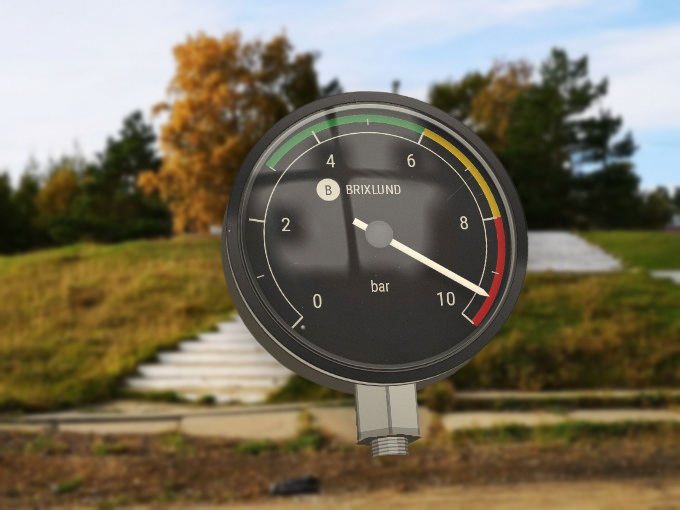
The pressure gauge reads 9.5 bar
